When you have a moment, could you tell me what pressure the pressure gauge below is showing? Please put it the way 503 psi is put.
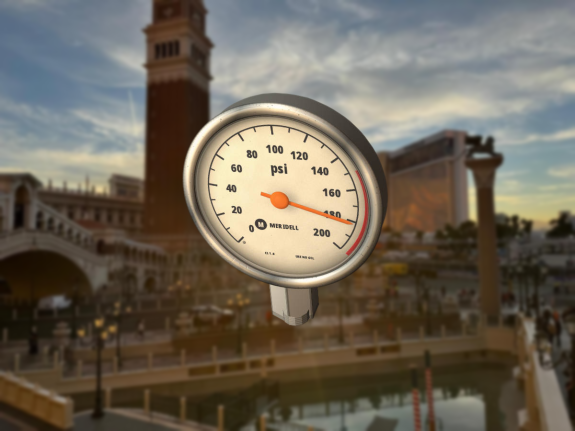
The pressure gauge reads 180 psi
